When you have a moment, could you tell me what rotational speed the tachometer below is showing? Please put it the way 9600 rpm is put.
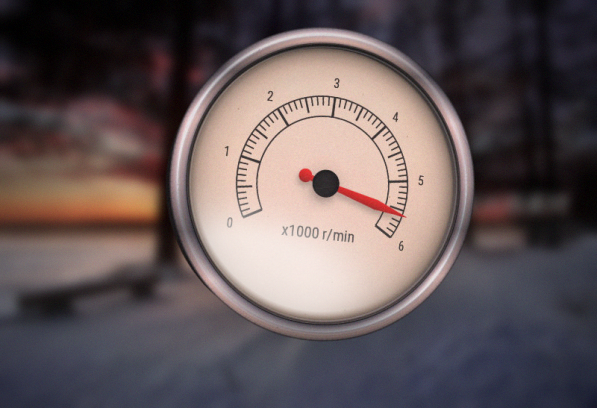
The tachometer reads 5600 rpm
